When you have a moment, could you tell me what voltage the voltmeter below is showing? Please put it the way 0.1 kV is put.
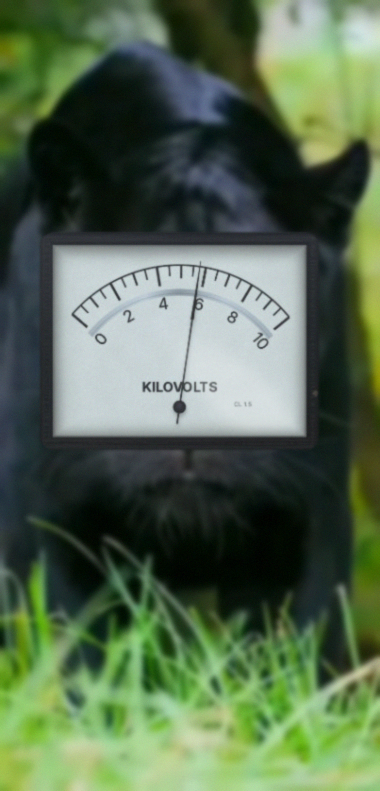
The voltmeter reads 5.75 kV
